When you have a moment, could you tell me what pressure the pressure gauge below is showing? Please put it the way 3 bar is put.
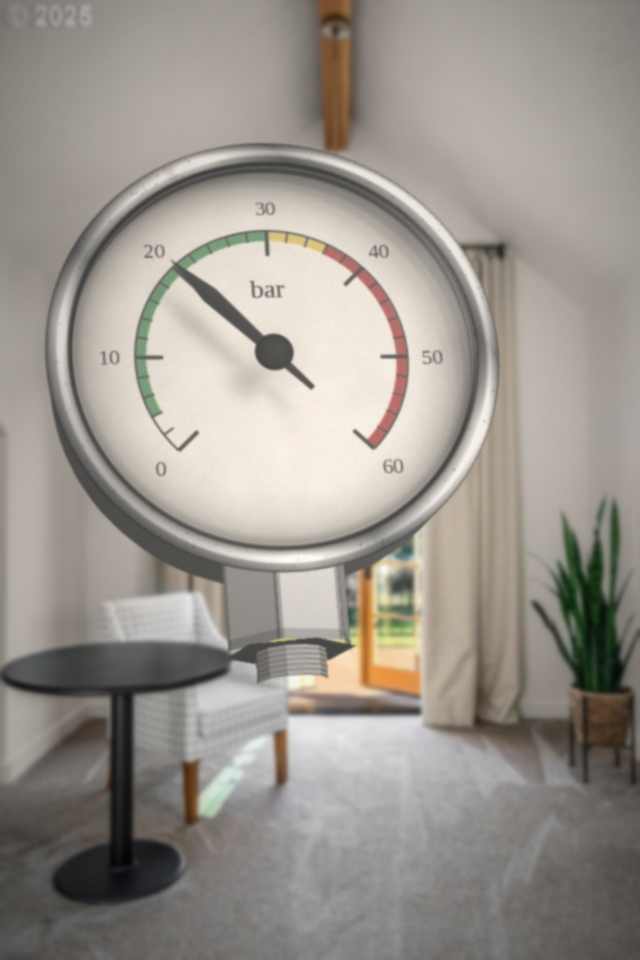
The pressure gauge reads 20 bar
